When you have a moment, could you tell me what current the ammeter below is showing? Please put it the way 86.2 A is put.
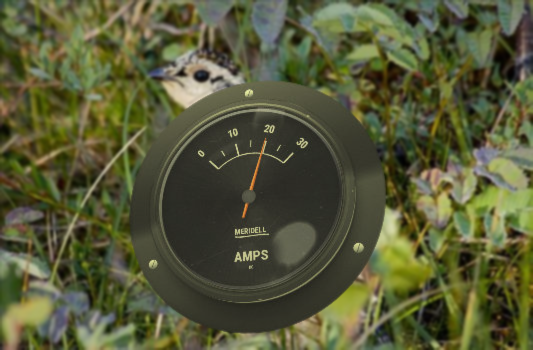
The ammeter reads 20 A
